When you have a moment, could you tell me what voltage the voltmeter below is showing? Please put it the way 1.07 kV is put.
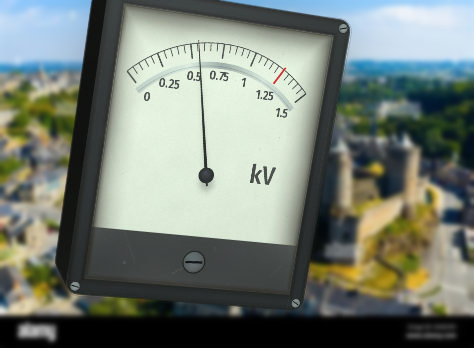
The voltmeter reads 0.55 kV
